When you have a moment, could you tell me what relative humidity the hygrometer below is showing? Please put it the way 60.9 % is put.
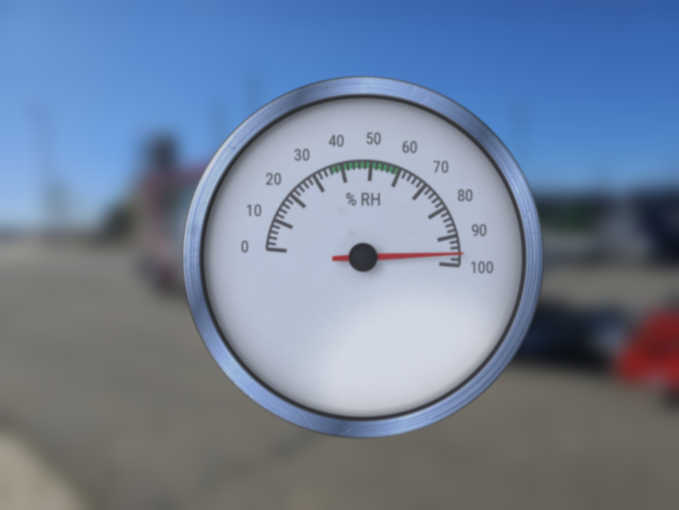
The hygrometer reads 96 %
